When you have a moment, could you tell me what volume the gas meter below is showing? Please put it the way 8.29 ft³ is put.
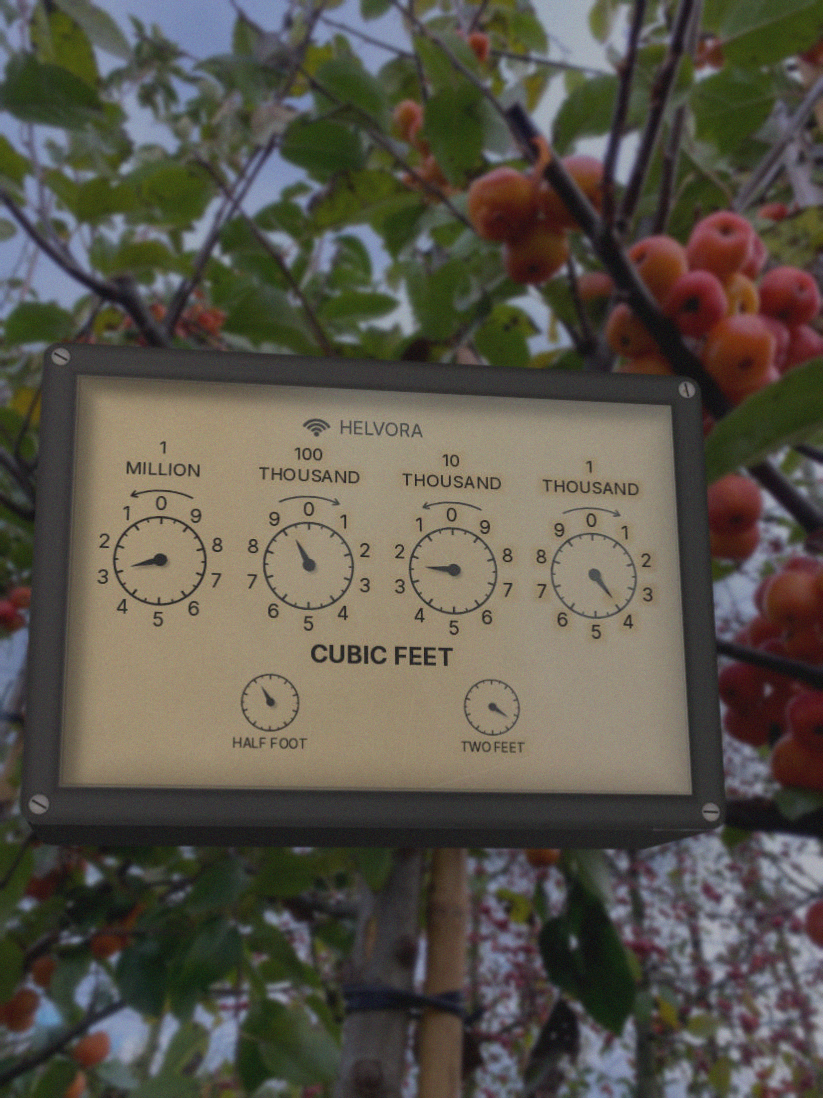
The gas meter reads 292400 ft³
